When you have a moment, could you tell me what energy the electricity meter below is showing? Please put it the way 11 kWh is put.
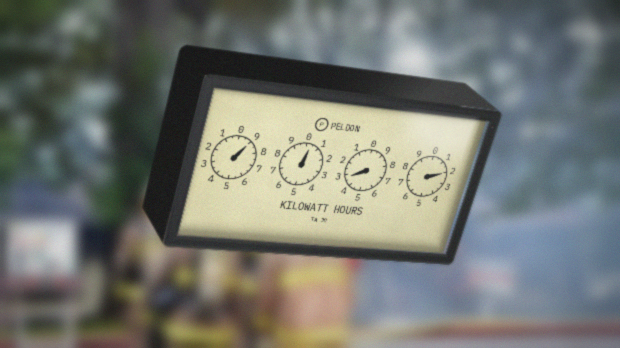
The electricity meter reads 9032 kWh
